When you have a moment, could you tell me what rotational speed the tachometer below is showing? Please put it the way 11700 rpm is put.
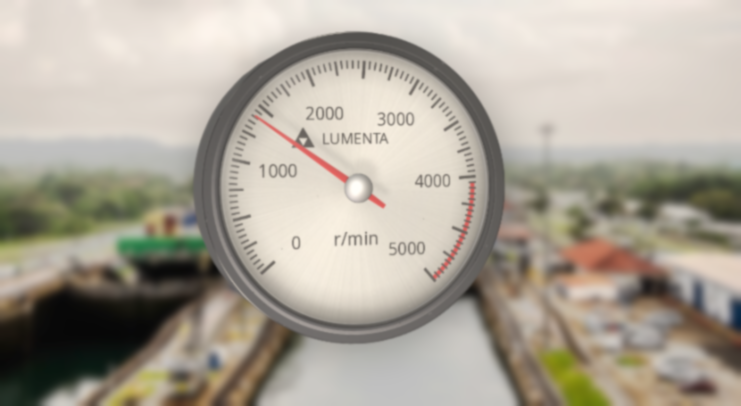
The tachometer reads 1400 rpm
